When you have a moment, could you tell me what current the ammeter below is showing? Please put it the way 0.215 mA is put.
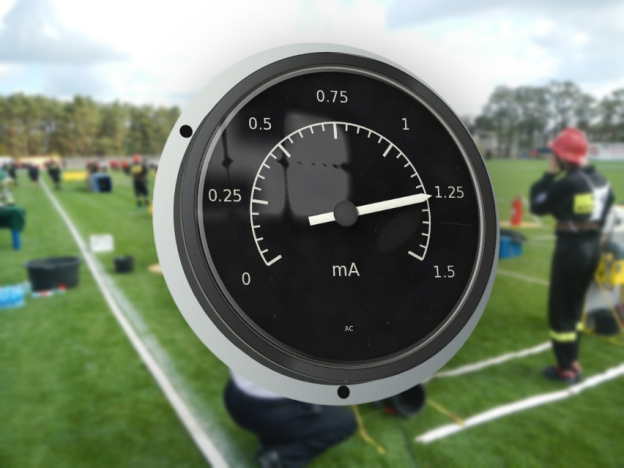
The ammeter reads 1.25 mA
